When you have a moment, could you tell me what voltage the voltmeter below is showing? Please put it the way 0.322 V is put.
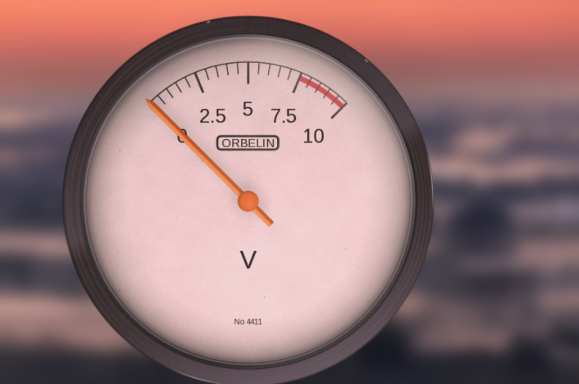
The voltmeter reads 0 V
